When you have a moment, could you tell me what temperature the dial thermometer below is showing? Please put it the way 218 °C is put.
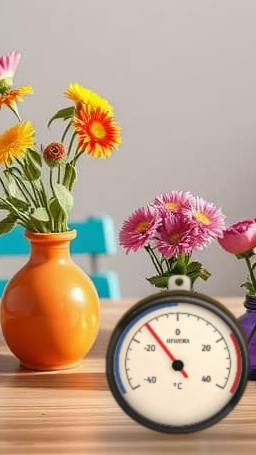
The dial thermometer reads -12 °C
